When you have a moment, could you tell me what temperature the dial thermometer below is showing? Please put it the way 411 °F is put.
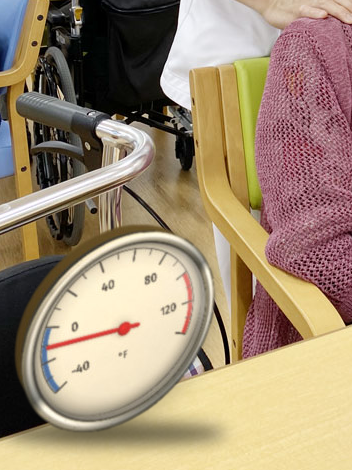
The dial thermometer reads -10 °F
